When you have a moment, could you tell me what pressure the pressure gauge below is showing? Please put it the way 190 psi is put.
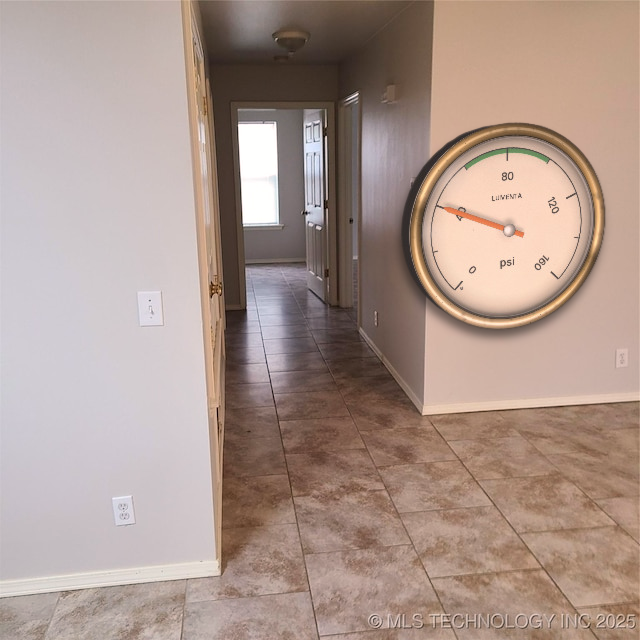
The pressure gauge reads 40 psi
